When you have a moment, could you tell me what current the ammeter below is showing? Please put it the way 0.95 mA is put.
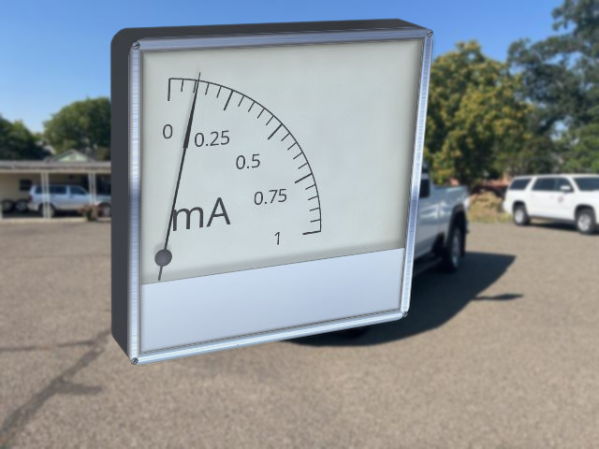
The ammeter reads 0.1 mA
